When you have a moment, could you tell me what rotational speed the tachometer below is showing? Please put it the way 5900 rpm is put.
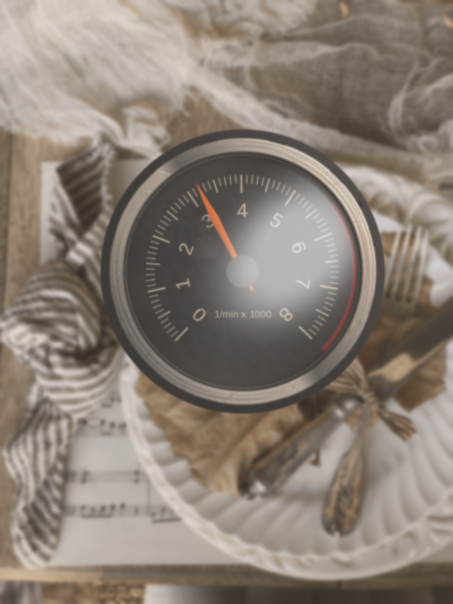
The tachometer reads 3200 rpm
